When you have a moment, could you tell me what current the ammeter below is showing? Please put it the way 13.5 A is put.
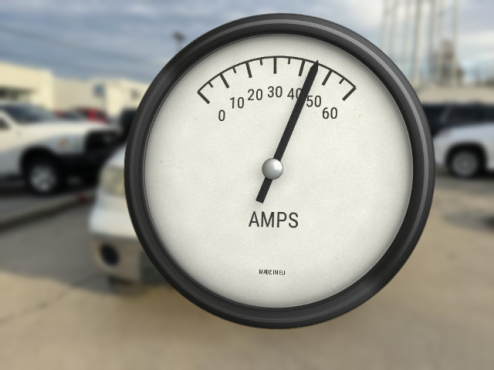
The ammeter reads 45 A
